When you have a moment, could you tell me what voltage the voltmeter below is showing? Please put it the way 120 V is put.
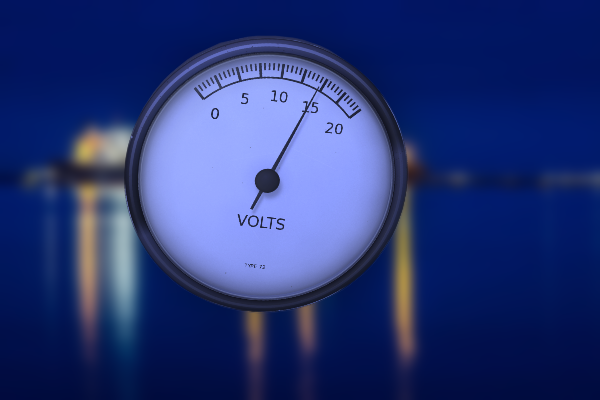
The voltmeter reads 14.5 V
